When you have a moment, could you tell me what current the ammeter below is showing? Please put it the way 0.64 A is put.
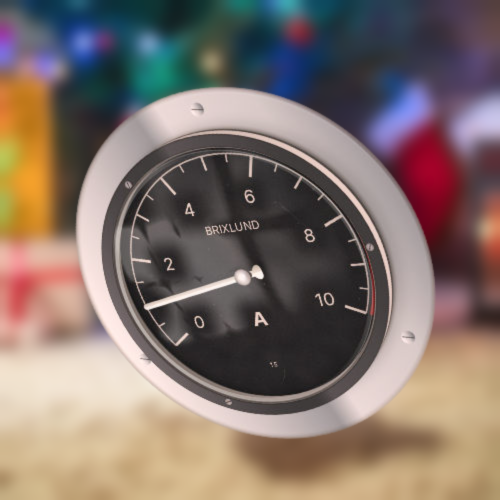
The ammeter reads 1 A
